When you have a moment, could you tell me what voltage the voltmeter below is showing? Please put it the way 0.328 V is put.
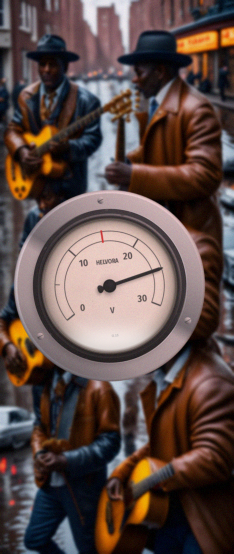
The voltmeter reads 25 V
